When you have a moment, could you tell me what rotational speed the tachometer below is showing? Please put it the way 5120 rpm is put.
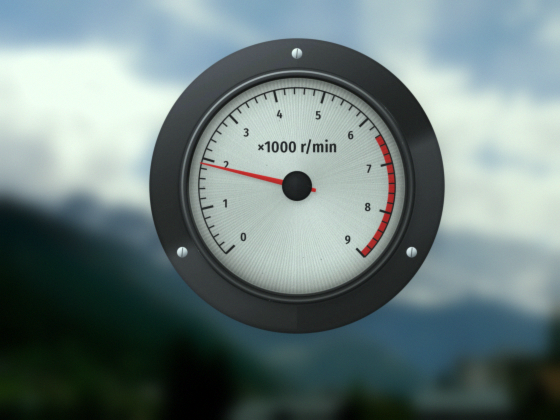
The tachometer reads 1900 rpm
